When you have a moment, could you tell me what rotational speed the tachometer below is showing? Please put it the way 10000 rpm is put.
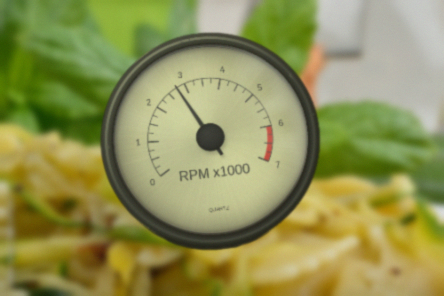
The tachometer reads 2750 rpm
